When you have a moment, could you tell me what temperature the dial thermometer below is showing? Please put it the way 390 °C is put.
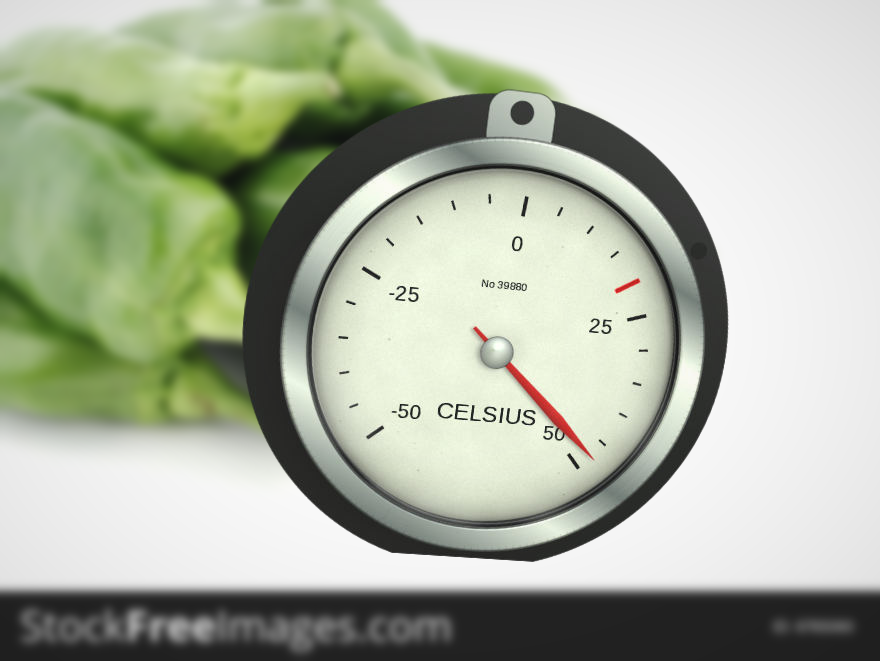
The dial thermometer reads 47.5 °C
